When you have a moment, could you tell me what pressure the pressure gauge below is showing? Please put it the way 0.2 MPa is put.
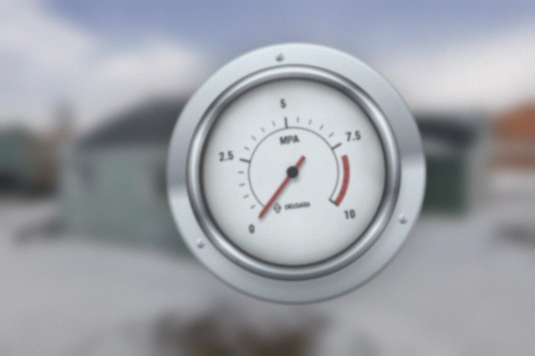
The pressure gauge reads 0 MPa
